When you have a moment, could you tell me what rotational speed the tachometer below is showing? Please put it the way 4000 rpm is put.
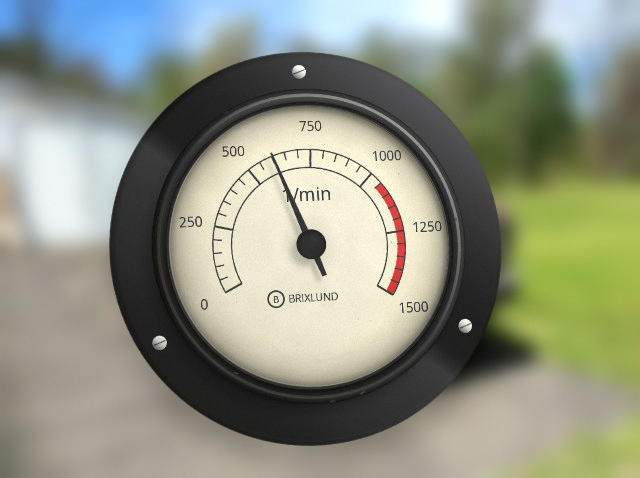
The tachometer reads 600 rpm
